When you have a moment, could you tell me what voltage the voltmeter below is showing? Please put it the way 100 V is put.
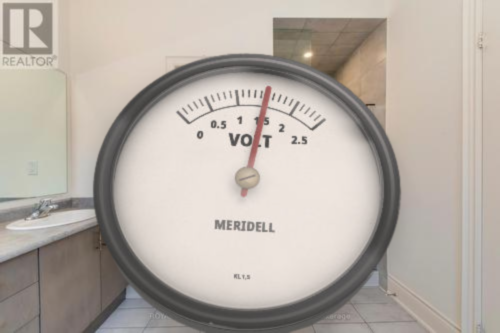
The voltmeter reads 1.5 V
